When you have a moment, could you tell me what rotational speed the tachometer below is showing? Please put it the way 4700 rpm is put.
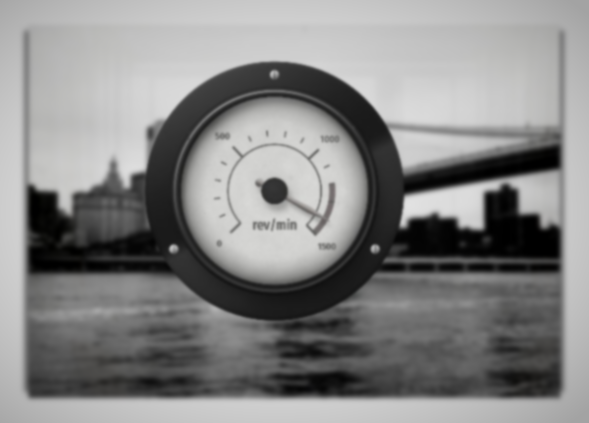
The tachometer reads 1400 rpm
